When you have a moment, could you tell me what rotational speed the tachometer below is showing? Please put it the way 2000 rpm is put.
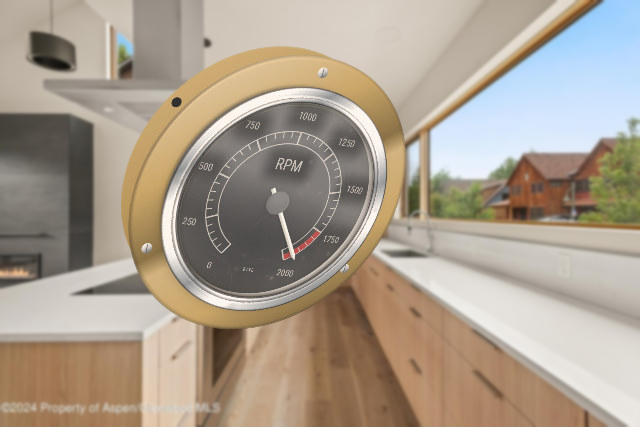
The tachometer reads 1950 rpm
